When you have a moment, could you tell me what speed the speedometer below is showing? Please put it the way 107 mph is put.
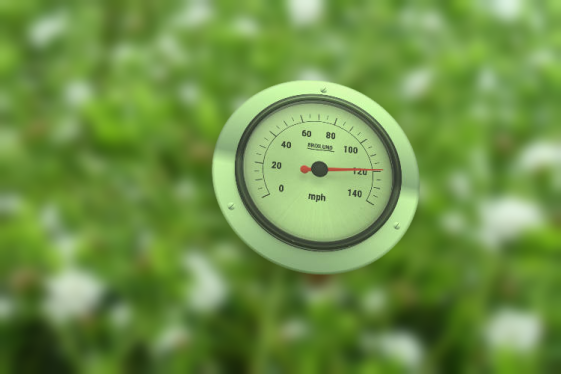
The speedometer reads 120 mph
